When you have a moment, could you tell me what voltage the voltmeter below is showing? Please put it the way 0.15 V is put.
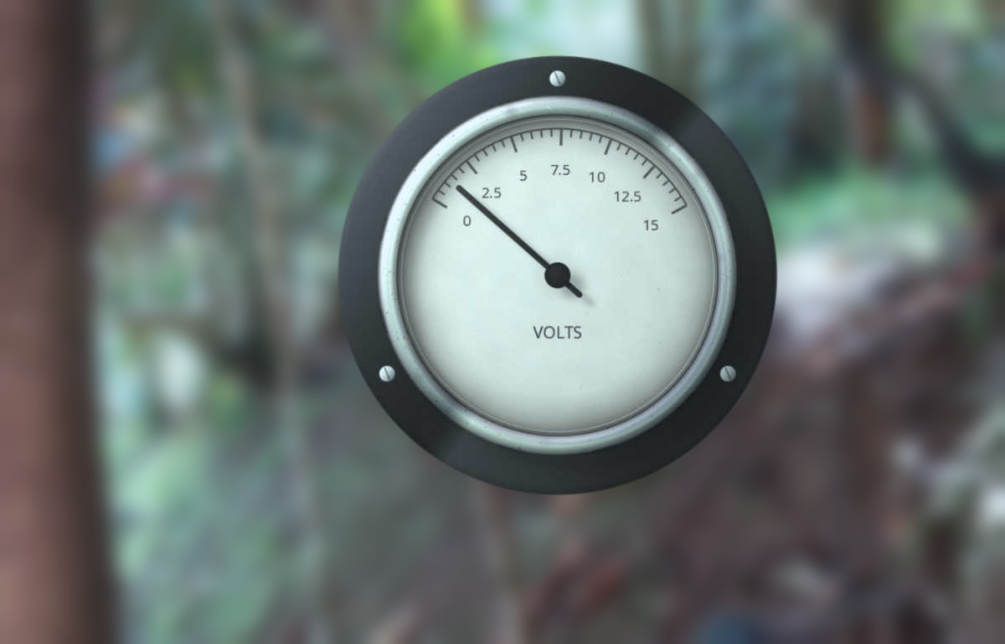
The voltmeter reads 1.25 V
